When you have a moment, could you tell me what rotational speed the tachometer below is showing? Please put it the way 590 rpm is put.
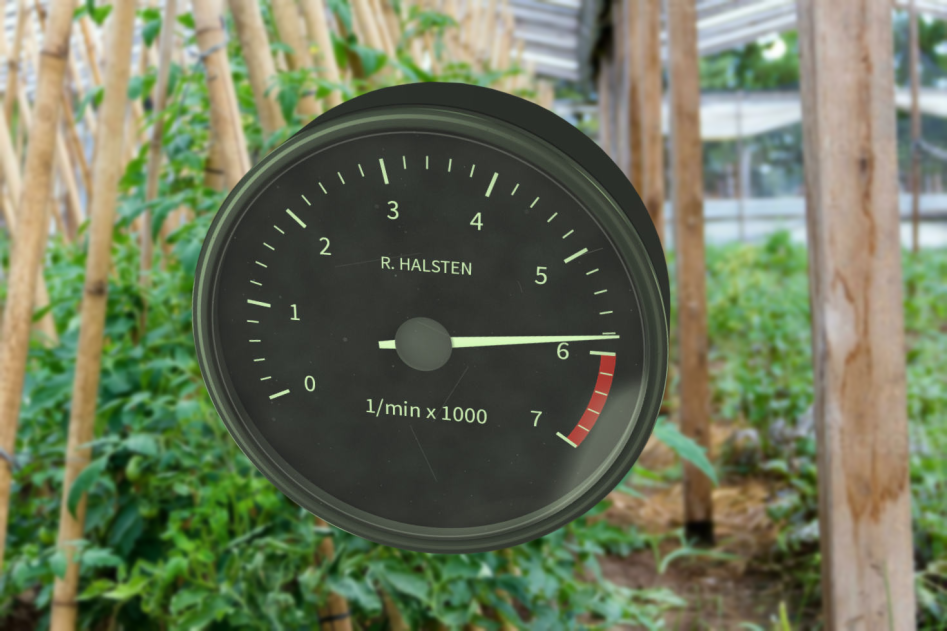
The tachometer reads 5800 rpm
